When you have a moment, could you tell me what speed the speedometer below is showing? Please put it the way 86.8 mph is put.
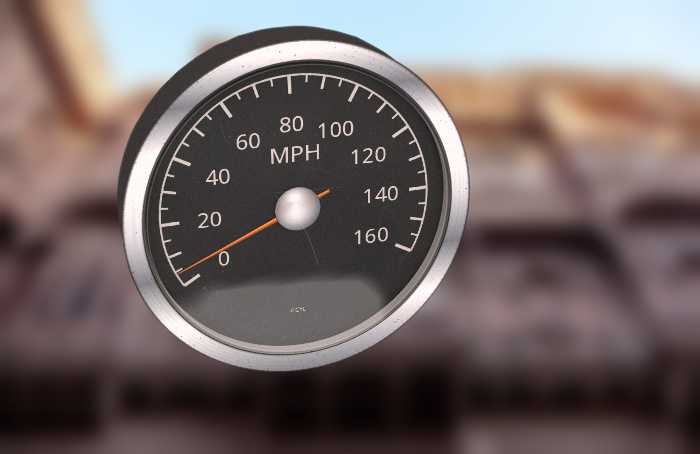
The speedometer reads 5 mph
